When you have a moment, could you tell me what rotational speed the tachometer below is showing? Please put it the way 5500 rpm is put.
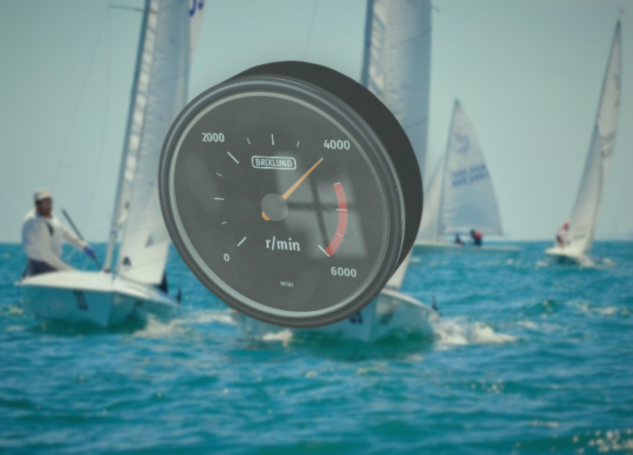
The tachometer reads 4000 rpm
